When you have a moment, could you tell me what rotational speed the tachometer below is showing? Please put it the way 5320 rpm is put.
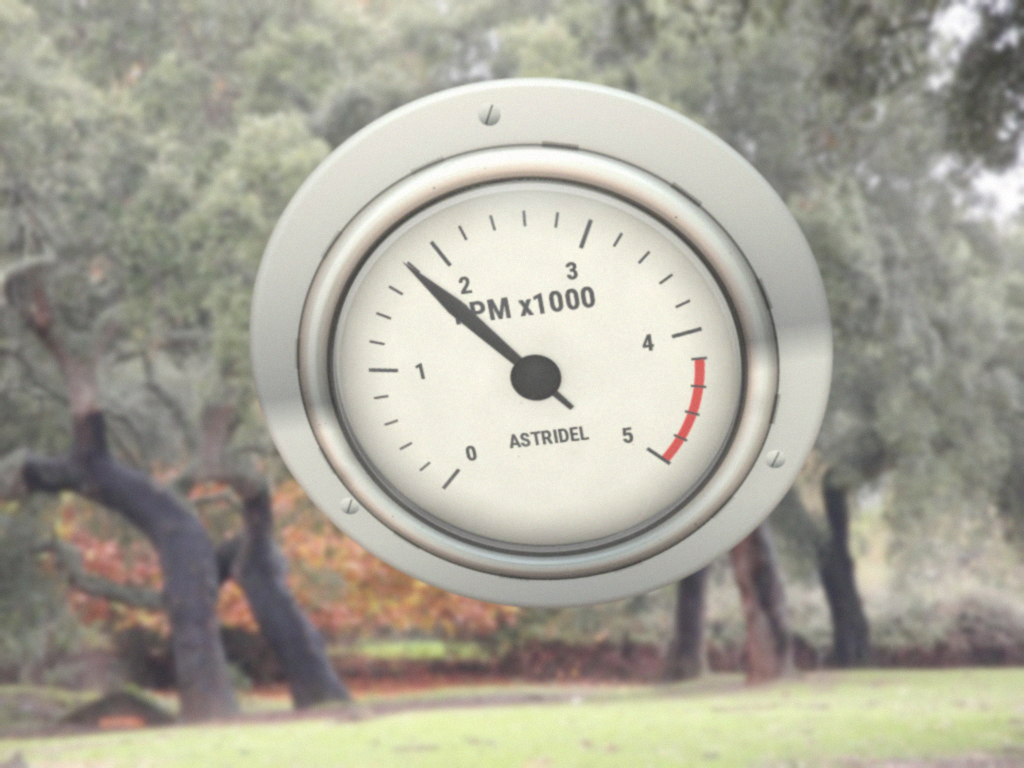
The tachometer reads 1800 rpm
